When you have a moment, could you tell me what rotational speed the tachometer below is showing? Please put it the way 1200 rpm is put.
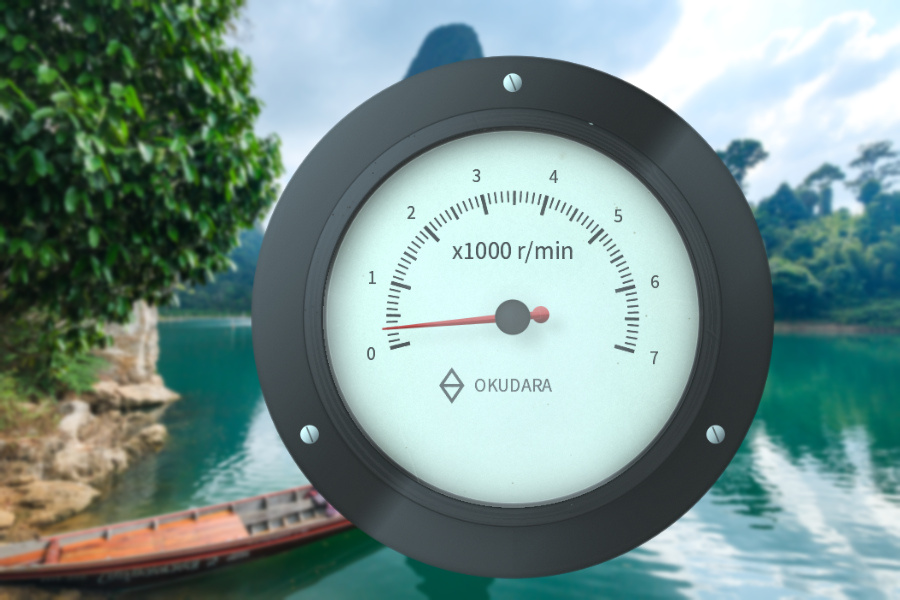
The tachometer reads 300 rpm
